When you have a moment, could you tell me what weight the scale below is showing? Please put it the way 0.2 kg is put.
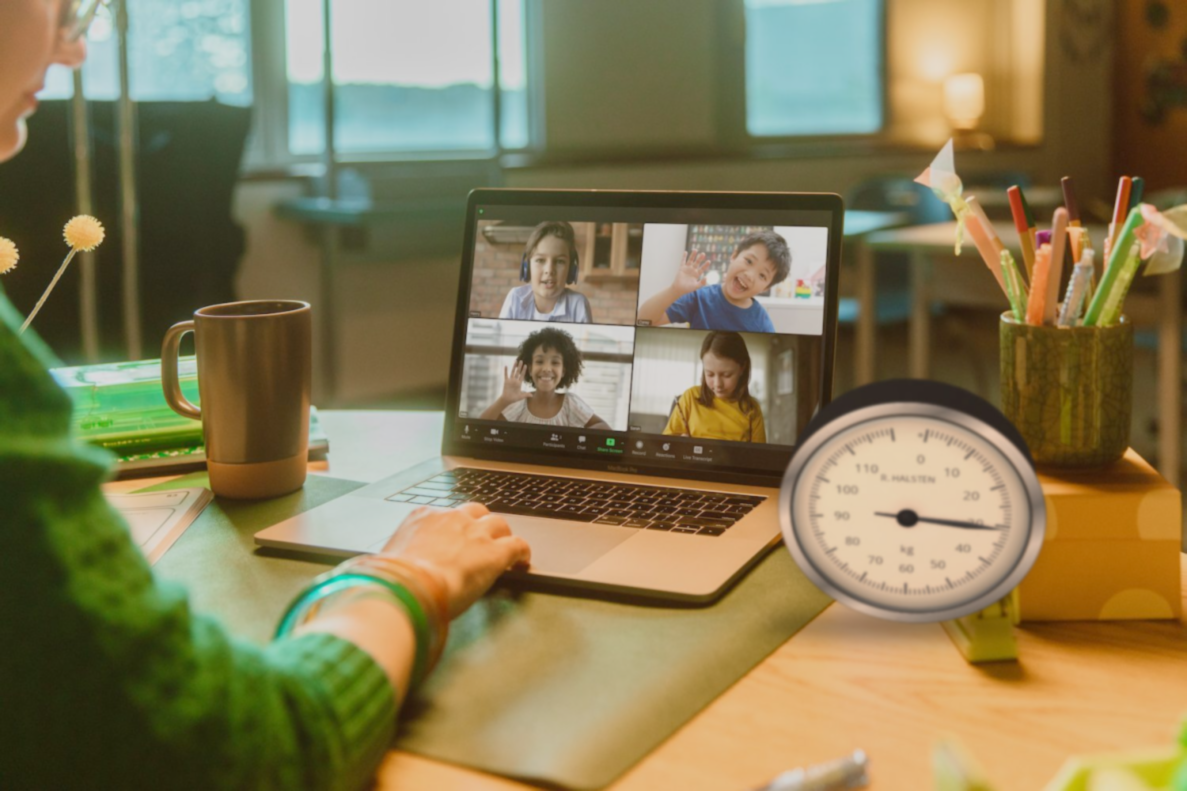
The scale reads 30 kg
